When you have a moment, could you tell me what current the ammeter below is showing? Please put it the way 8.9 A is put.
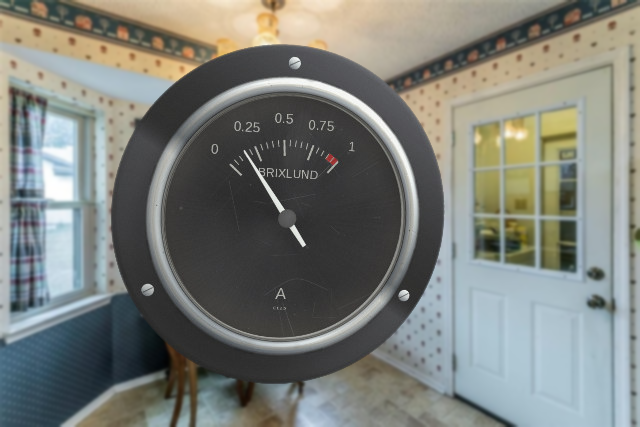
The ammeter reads 0.15 A
